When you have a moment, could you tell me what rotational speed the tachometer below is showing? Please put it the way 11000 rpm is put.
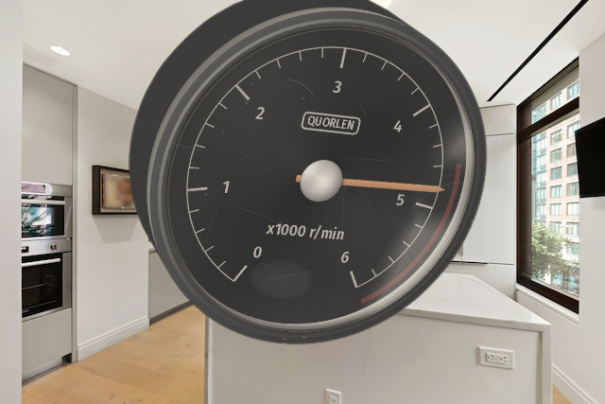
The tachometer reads 4800 rpm
